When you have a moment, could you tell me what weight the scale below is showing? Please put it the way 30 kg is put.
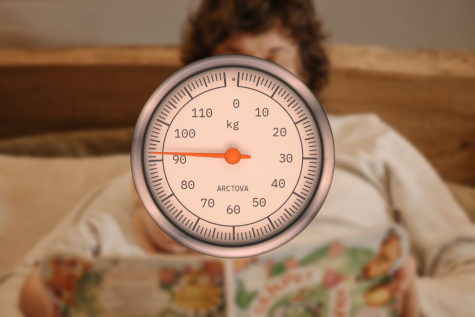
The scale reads 92 kg
